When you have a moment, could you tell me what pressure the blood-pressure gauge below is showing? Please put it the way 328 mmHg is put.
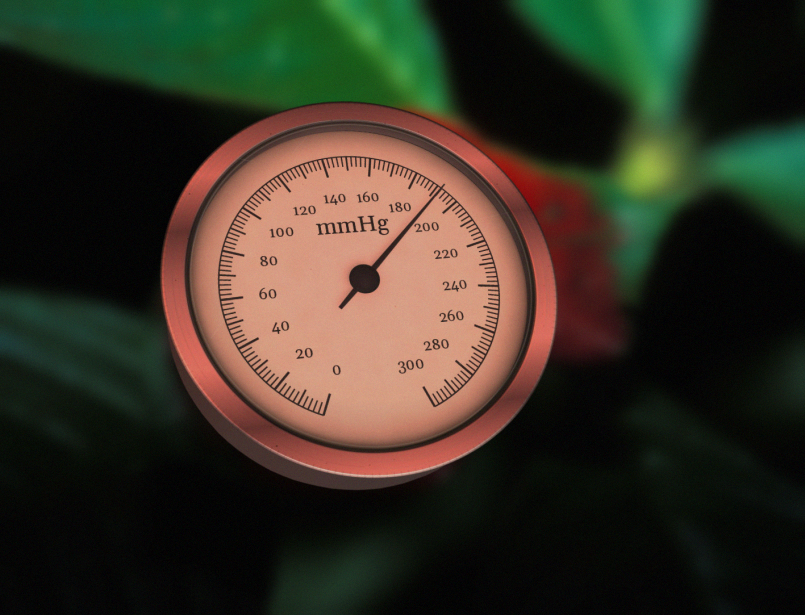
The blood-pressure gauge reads 192 mmHg
